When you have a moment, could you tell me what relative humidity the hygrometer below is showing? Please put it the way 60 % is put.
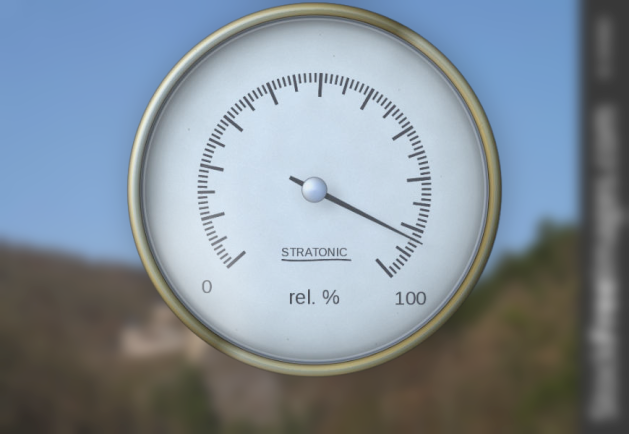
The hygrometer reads 92 %
